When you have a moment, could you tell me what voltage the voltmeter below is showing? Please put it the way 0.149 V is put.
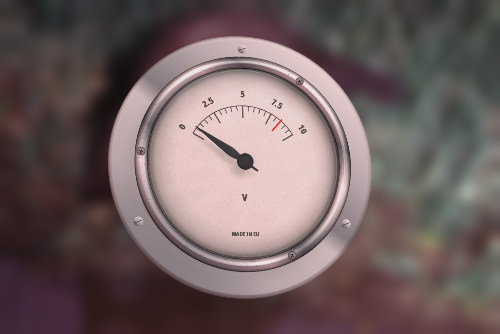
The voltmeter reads 0.5 V
